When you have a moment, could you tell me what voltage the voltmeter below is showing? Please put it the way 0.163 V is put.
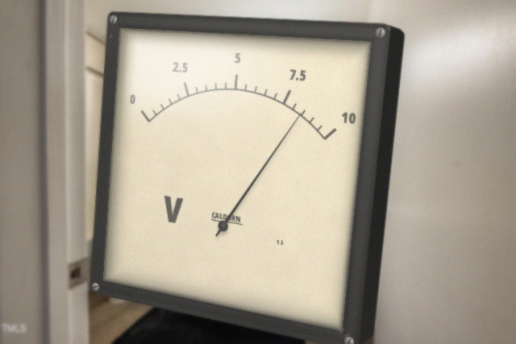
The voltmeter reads 8.5 V
